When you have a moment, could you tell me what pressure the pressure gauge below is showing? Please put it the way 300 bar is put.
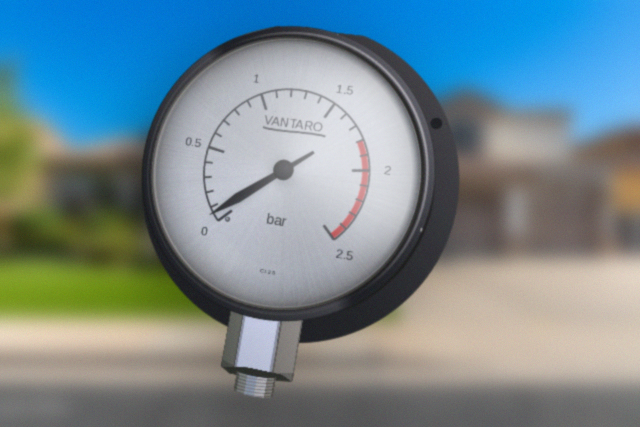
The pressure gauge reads 0.05 bar
